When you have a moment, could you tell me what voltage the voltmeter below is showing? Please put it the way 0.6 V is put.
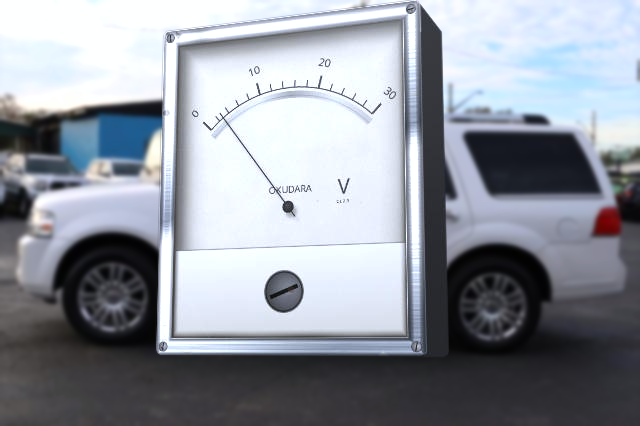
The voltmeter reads 3 V
